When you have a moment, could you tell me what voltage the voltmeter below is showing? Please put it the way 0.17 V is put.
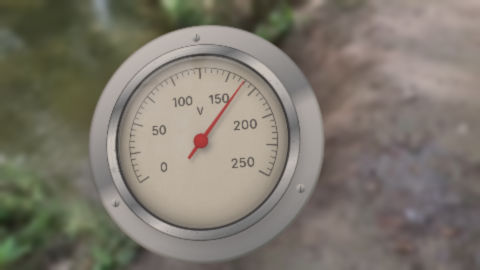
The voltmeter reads 165 V
